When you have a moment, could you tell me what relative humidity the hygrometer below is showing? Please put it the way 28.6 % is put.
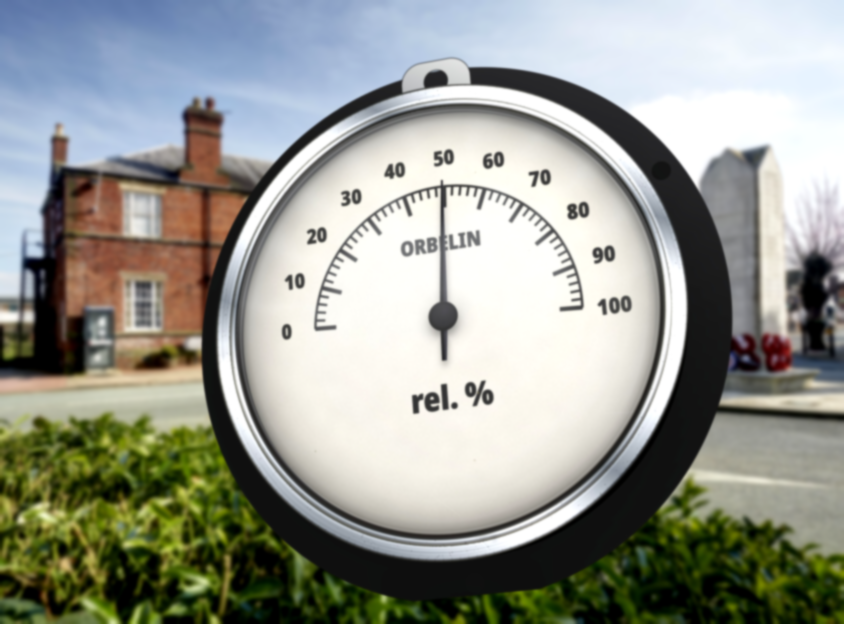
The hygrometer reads 50 %
